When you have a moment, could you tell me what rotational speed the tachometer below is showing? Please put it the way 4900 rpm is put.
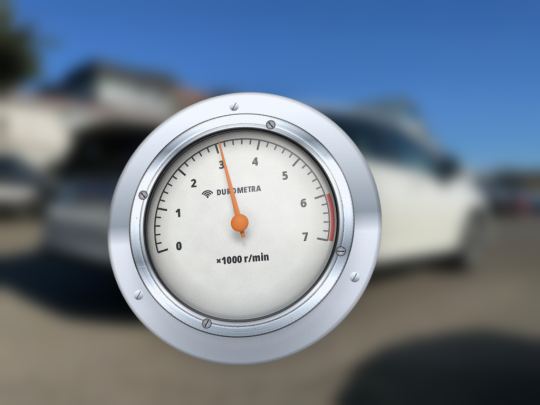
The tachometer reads 3100 rpm
